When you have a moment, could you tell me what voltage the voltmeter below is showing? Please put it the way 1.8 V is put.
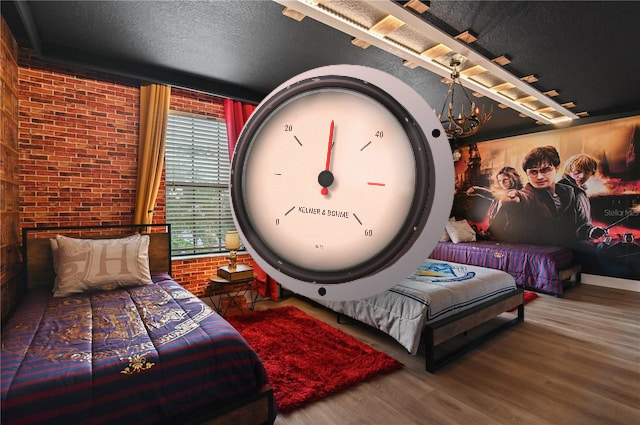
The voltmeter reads 30 V
